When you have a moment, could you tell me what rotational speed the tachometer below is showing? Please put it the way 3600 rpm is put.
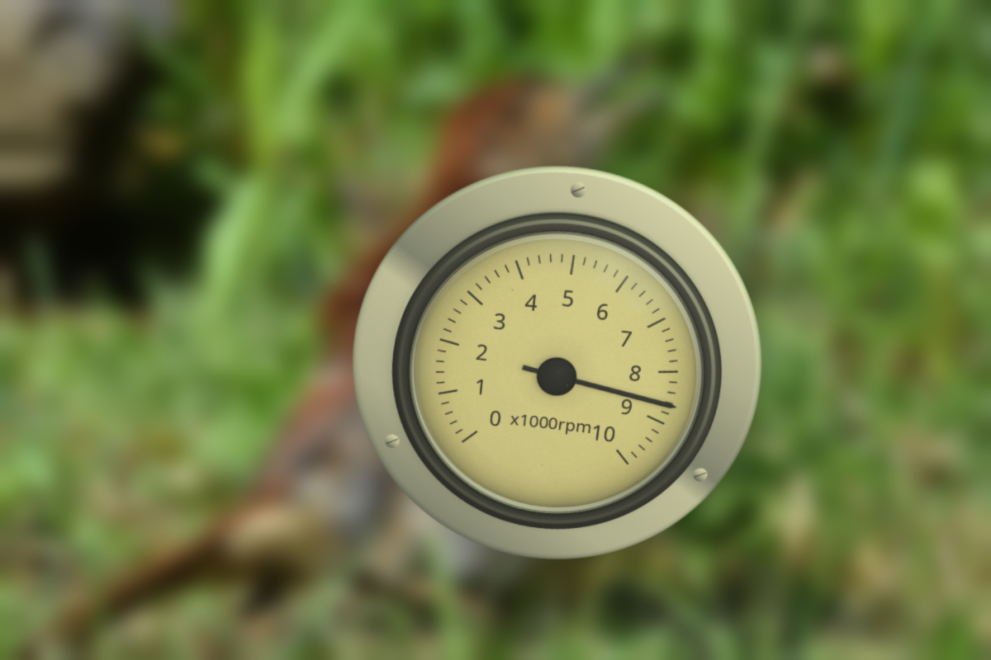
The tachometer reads 8600 rpm
